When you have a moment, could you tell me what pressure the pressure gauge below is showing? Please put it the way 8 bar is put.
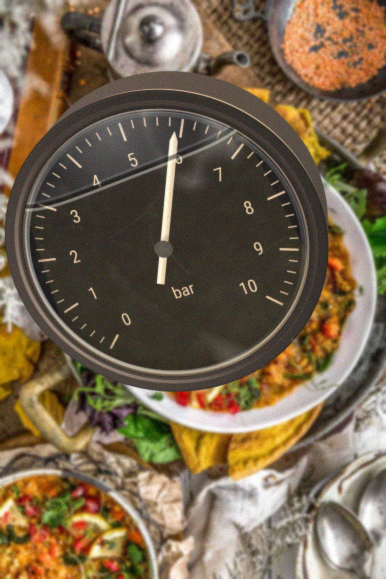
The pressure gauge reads 5.9 bar
